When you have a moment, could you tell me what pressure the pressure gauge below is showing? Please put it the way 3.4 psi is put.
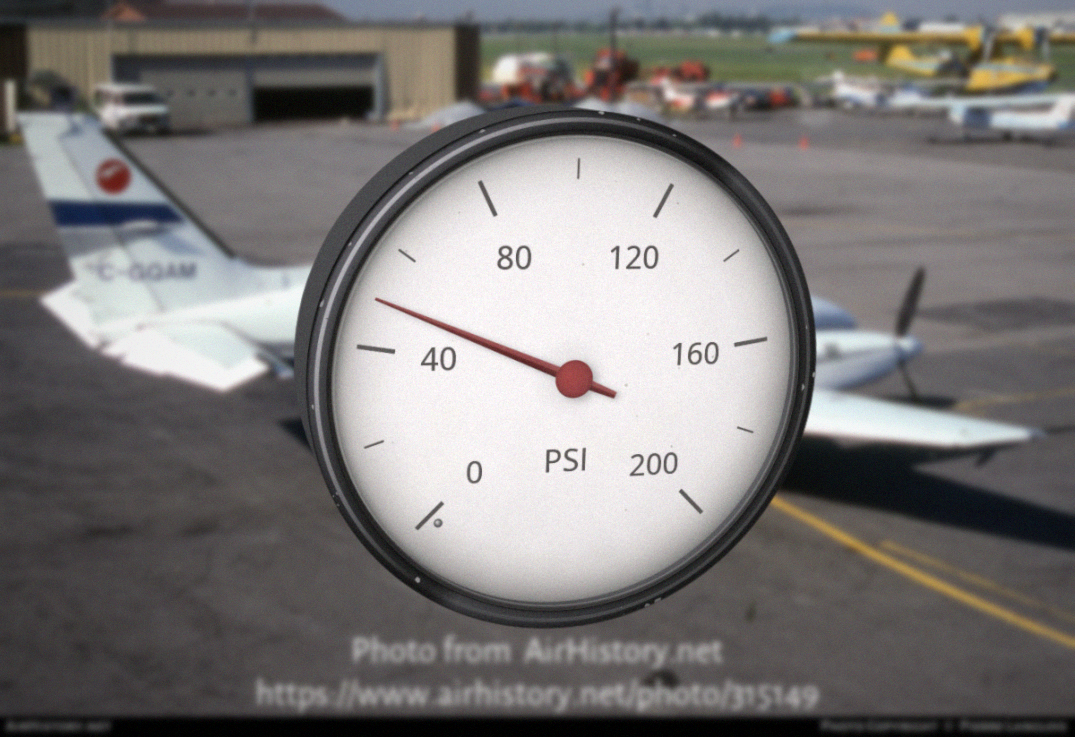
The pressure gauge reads 50 psi
